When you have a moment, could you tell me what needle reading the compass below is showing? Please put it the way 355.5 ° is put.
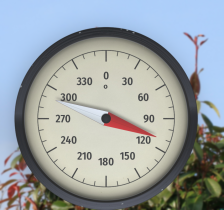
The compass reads 110 °
